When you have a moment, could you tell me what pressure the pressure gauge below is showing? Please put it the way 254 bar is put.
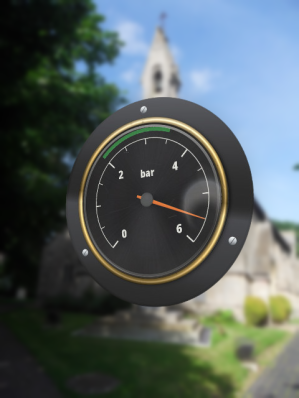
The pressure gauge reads 5.5 bar
